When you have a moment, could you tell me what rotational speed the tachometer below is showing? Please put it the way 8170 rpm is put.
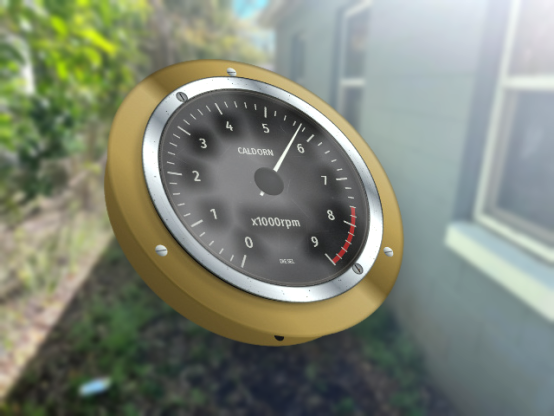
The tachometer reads 5700 rpm
